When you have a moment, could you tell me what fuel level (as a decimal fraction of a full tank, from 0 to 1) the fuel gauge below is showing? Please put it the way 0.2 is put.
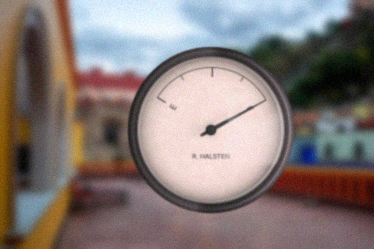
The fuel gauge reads 1
